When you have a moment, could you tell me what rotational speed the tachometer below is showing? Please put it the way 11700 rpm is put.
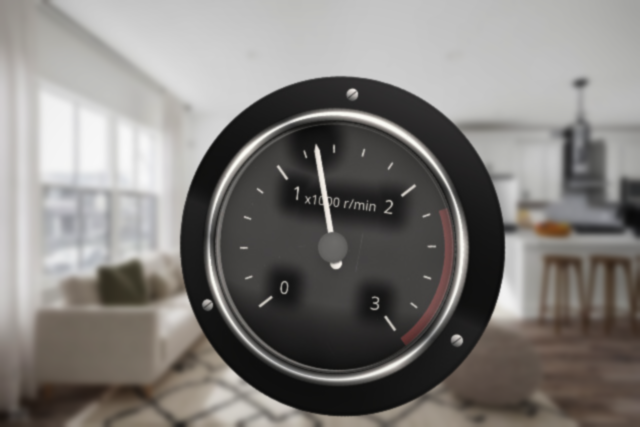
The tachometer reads 1300 rpm
